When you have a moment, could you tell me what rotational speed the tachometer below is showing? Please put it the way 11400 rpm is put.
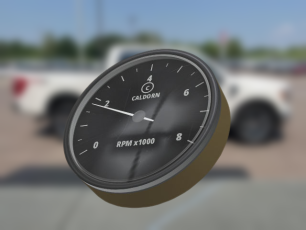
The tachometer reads 1750 rpm
